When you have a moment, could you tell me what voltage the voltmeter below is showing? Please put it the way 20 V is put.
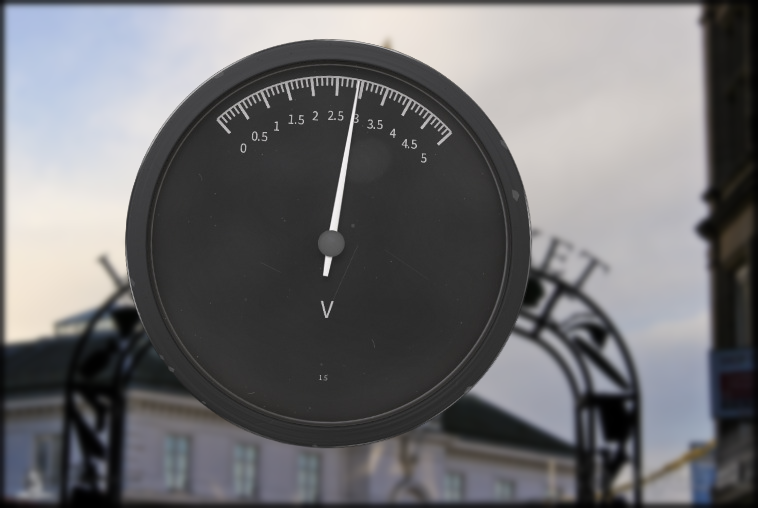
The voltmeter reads 2.9 V
